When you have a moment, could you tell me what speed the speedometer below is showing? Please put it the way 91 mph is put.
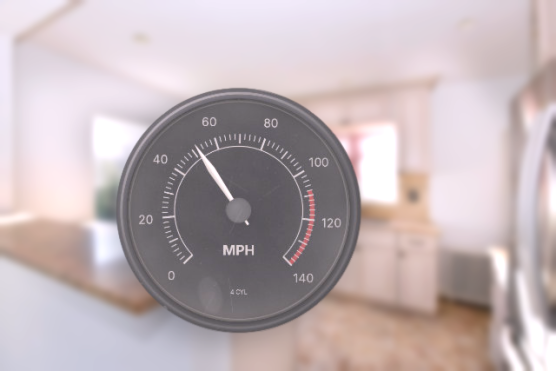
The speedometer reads 52 mph
